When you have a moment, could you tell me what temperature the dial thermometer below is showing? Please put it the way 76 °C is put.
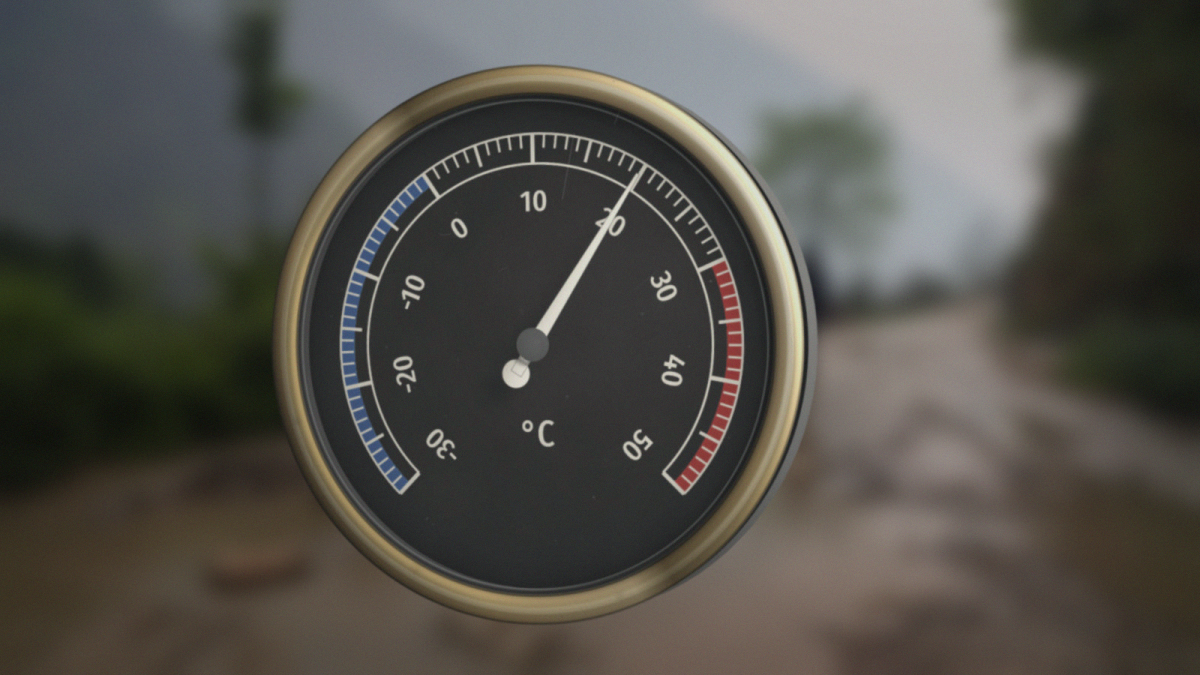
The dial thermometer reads 20 °C
